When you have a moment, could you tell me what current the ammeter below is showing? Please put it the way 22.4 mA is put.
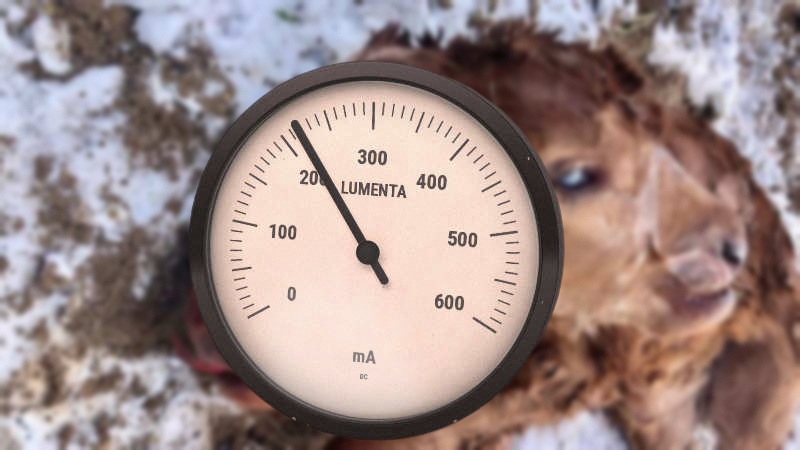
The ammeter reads 220 mA
